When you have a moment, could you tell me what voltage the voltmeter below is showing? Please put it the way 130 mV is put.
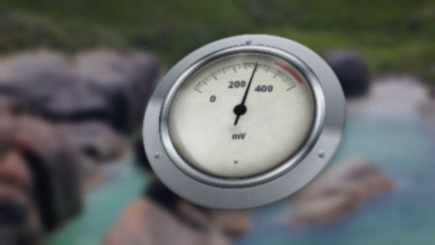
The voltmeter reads 300 mV
